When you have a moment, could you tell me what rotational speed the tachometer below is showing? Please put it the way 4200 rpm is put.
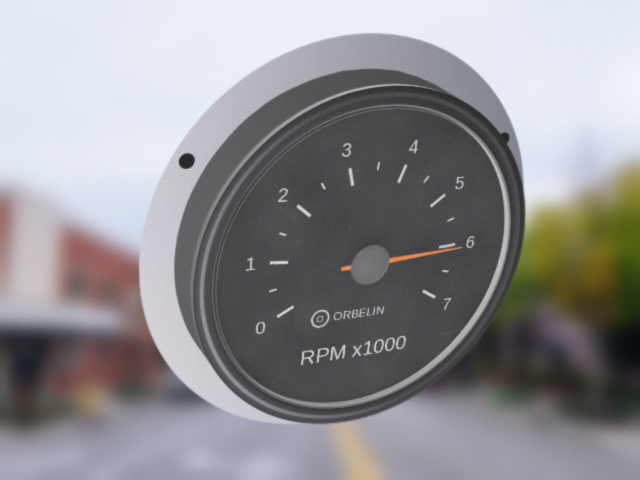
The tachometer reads 6000 rpm
